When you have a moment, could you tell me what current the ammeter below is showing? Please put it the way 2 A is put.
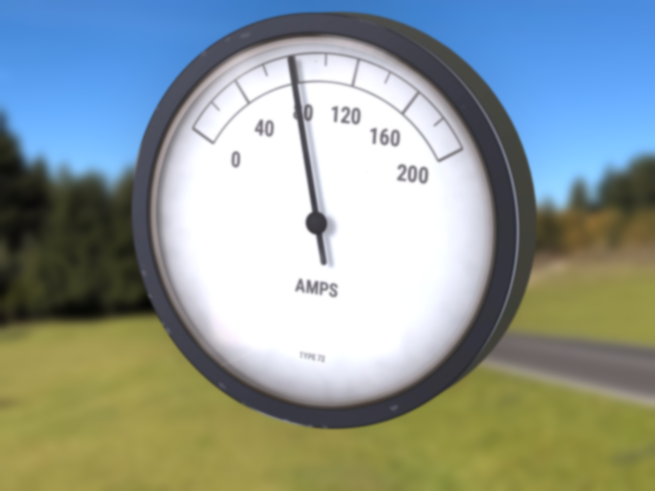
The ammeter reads 80 A
